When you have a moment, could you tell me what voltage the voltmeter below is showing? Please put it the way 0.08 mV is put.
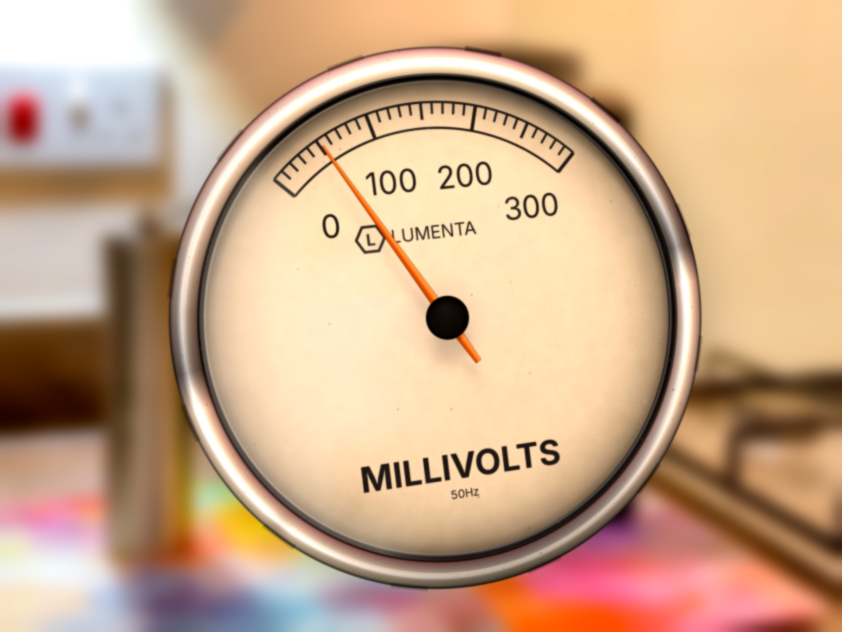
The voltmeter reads 50 mV
